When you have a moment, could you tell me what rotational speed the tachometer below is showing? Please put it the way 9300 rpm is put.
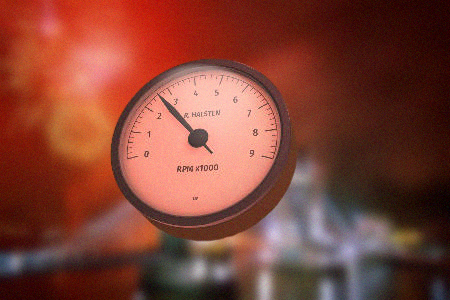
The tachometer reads 2600 rpm
